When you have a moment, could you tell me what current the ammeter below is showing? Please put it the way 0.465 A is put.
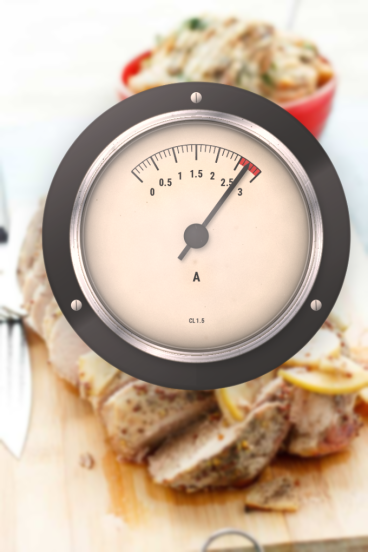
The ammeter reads 2.7 A
